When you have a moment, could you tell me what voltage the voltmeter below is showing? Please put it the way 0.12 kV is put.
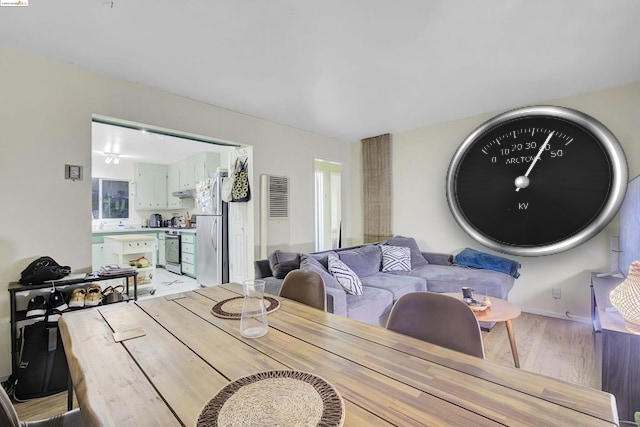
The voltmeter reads 40 kV
